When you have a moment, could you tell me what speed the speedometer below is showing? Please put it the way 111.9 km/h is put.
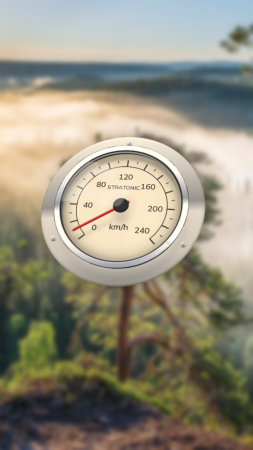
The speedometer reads 10 km/h
